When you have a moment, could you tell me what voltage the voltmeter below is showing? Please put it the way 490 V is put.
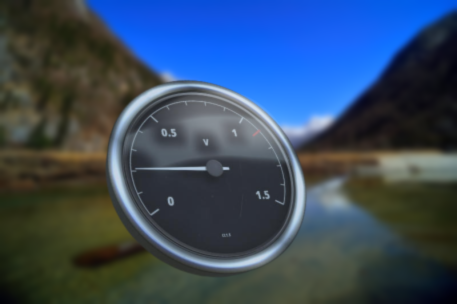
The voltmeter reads 0.2 V
